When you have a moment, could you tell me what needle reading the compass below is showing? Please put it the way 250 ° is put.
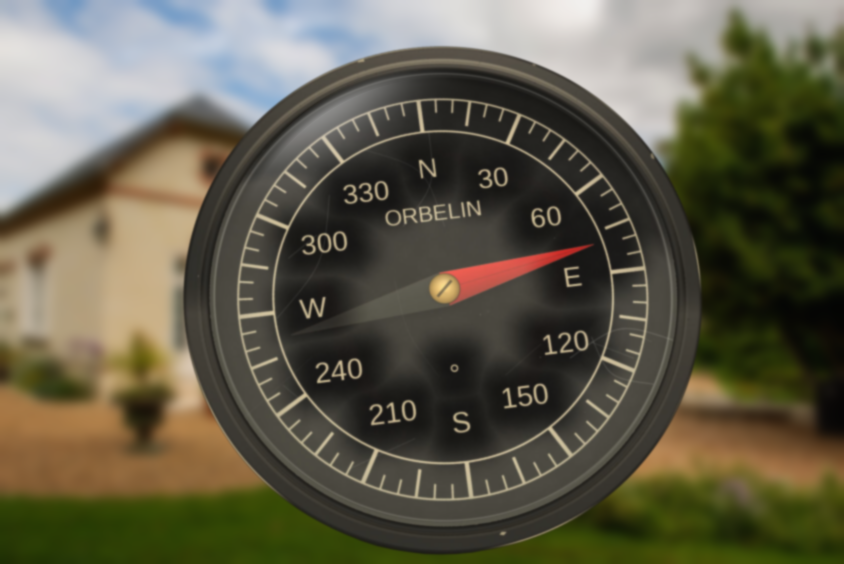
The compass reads 80 °
